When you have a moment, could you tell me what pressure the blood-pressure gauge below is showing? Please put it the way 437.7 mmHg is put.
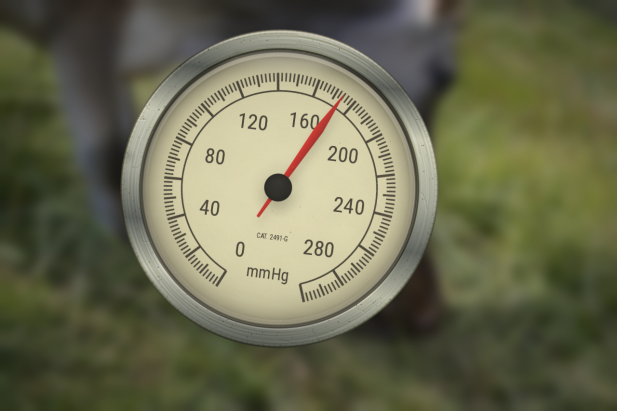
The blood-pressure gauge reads 174 mmHg
